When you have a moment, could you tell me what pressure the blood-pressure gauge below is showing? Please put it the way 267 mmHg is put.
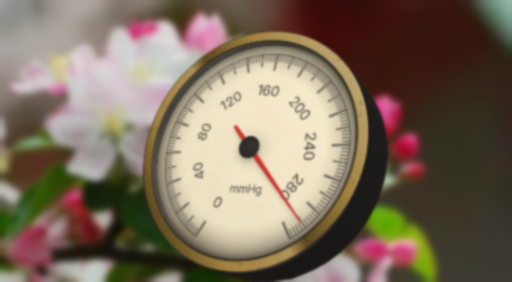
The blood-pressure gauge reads 290 mmHg
